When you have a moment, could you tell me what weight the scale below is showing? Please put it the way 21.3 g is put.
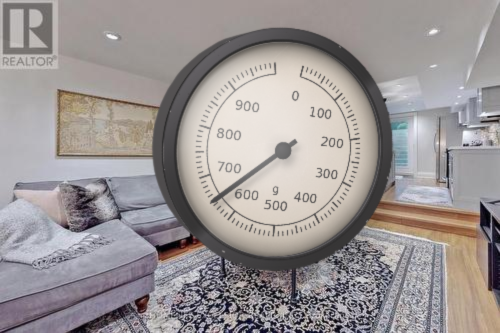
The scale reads 650 g
